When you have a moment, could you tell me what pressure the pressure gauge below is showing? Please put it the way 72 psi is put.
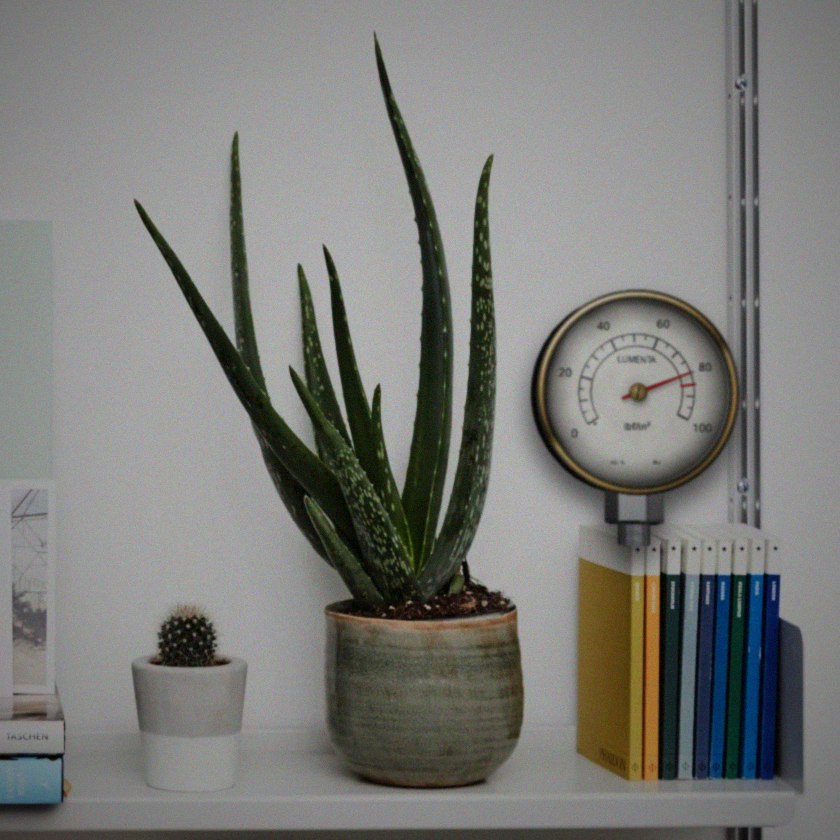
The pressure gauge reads 80 psi
